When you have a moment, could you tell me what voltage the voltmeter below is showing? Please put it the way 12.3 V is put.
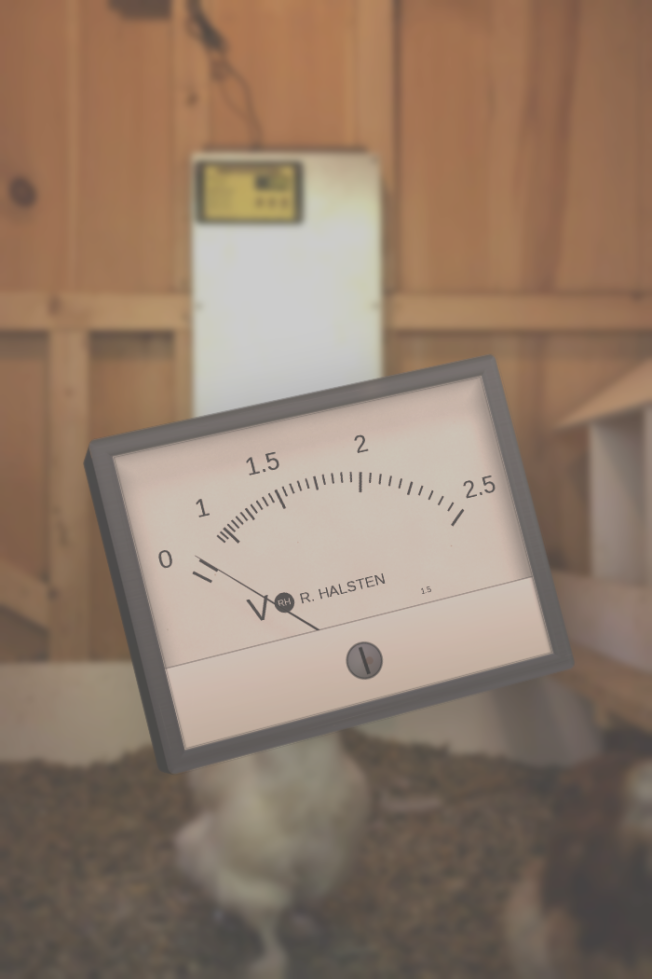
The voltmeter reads 0.5 V
